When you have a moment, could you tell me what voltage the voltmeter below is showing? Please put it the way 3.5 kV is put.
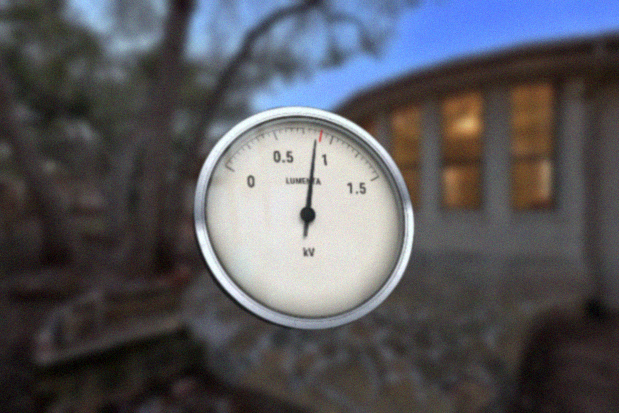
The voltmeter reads 0.85 kV
